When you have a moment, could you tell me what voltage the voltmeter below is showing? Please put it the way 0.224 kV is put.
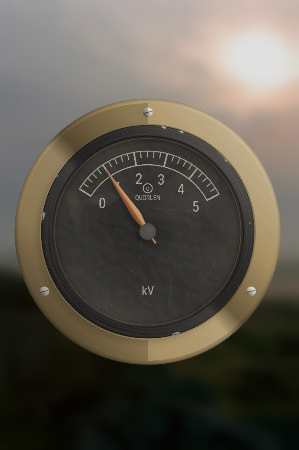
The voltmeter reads 1 kV
